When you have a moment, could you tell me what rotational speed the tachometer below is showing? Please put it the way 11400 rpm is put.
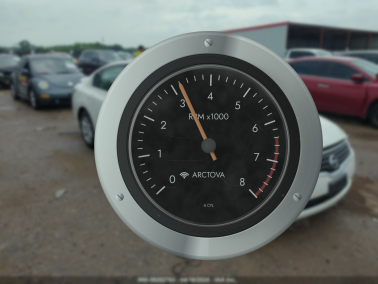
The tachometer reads 3200 rpm
